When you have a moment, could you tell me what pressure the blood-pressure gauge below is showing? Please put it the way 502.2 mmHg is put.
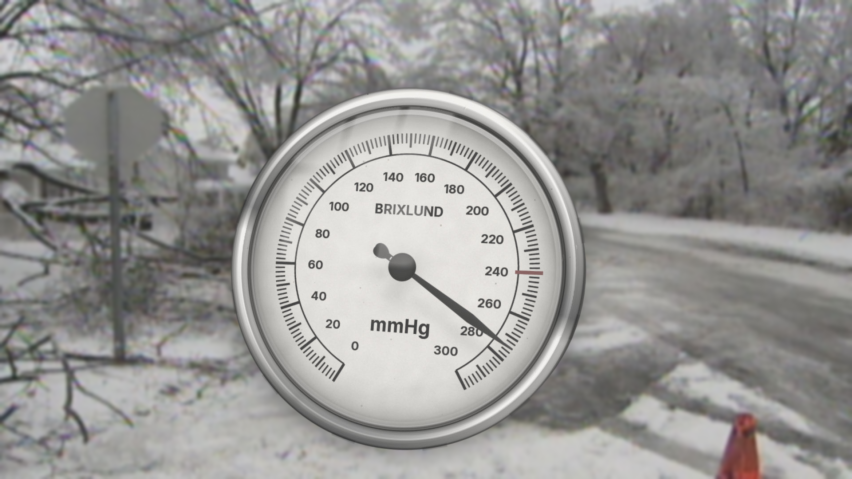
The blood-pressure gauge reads 274 mmHg
